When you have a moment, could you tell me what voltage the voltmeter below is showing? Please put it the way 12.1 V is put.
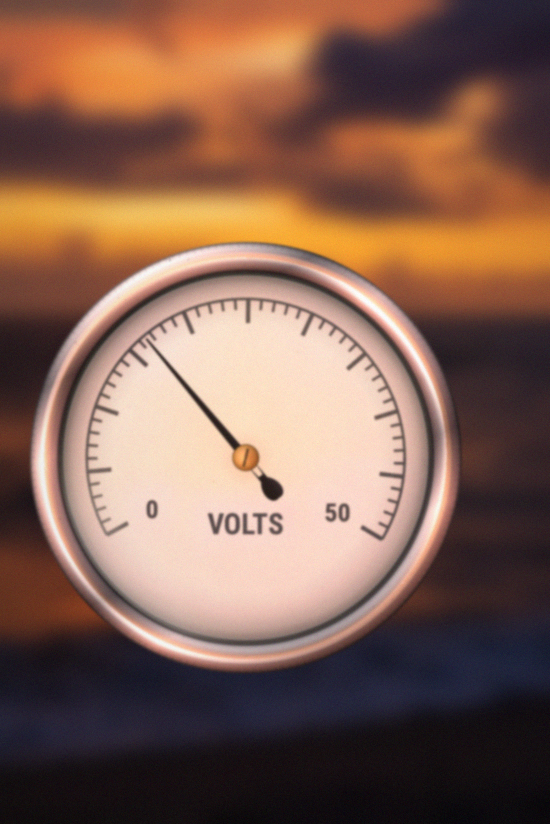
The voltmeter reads 16.5 V
